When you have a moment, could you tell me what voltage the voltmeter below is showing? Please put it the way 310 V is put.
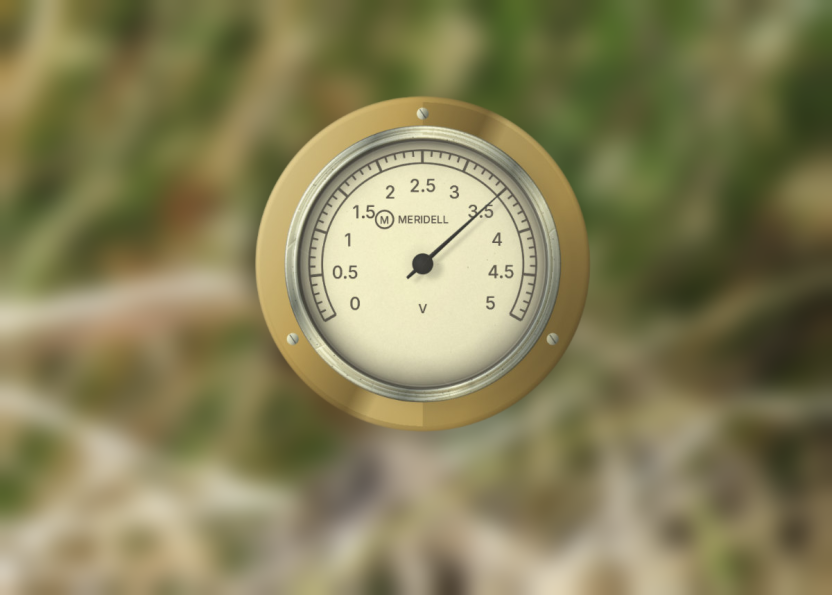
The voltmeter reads 3.5 V
